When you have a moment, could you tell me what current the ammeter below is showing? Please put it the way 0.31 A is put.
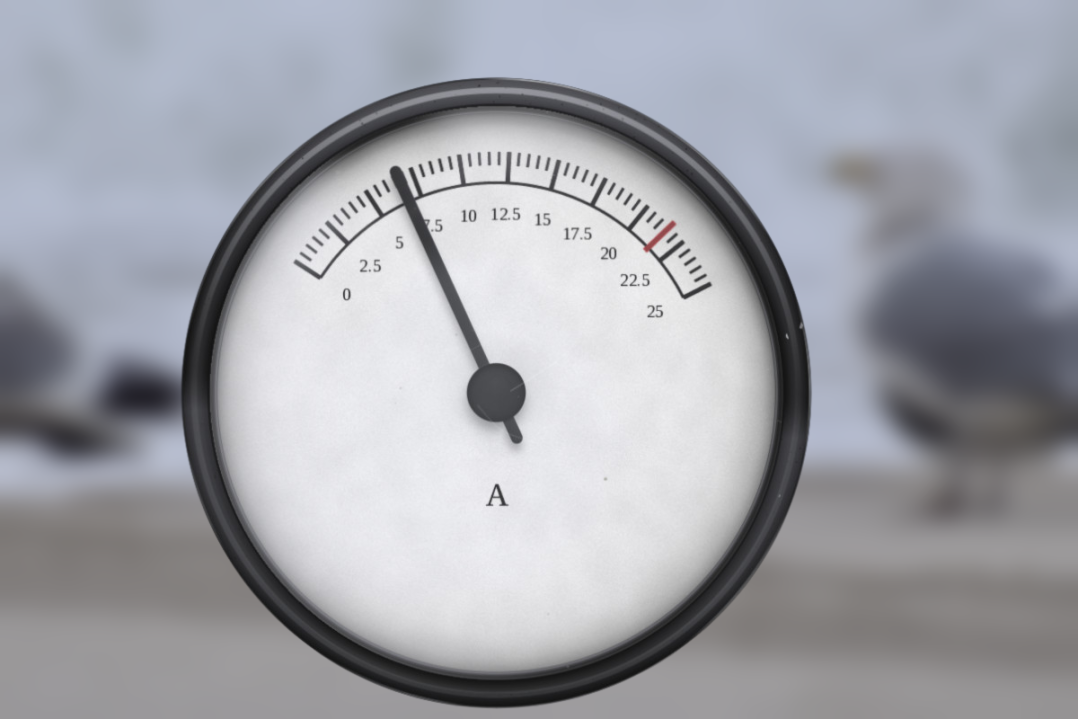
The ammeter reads 6.75 A
